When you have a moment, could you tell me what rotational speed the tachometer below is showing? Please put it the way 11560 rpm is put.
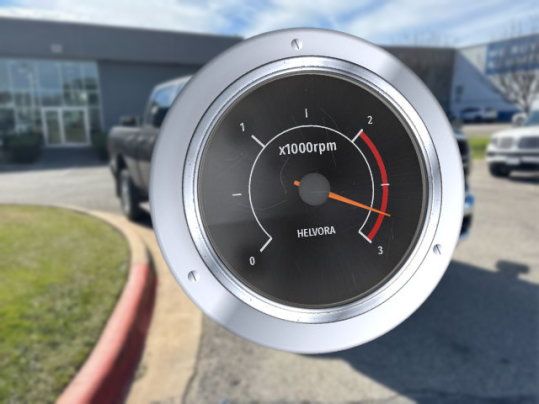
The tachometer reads 2750 rpm
